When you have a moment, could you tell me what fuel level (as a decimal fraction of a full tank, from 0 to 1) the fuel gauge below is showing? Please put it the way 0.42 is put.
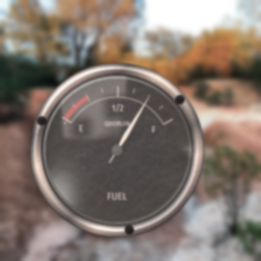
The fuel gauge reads 0.75
